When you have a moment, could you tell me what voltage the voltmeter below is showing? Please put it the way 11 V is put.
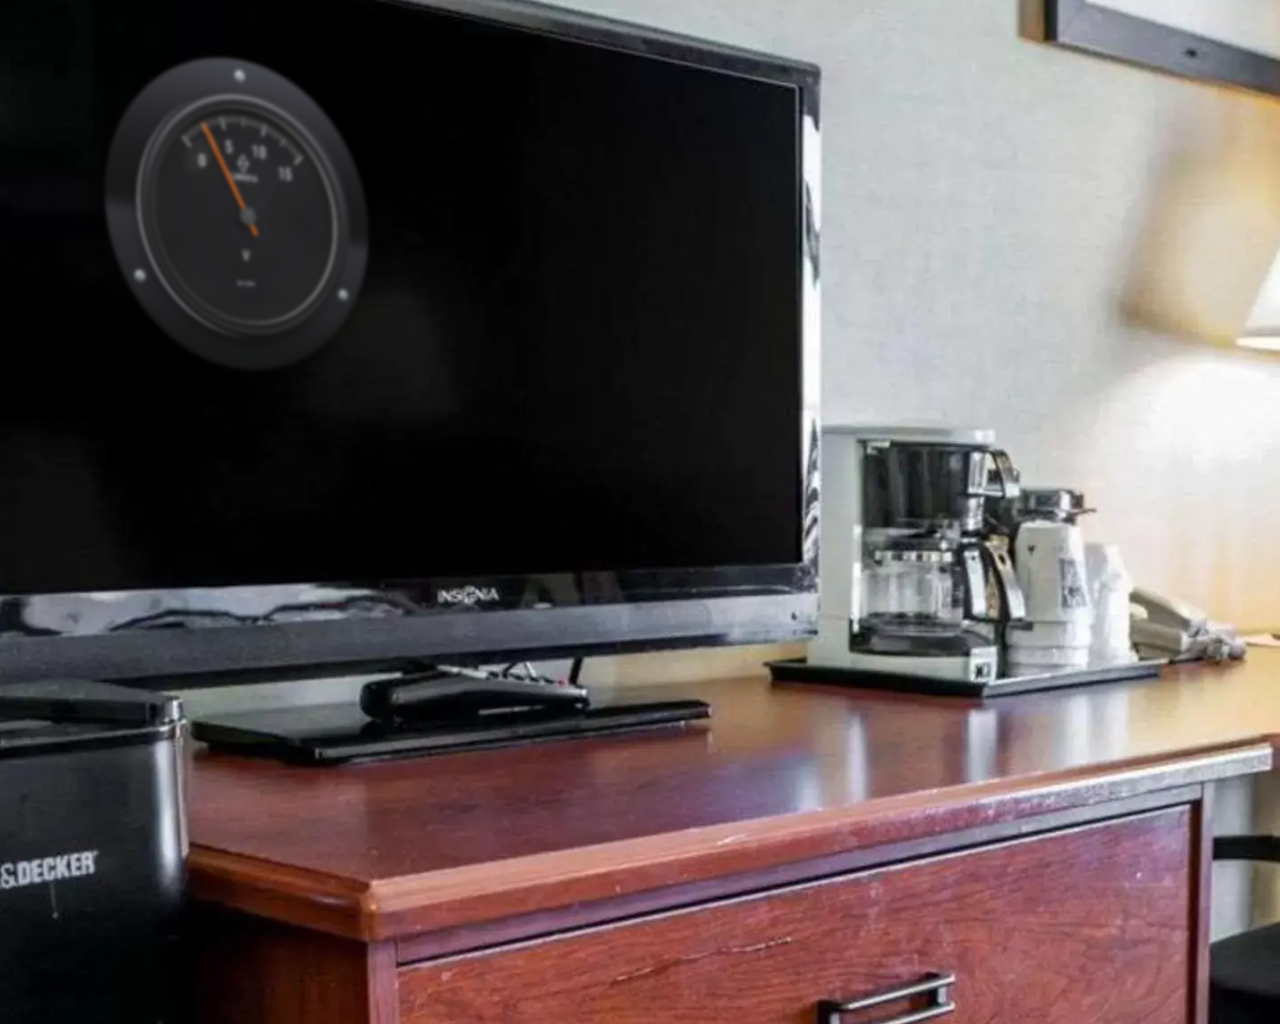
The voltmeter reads 2.5 V
